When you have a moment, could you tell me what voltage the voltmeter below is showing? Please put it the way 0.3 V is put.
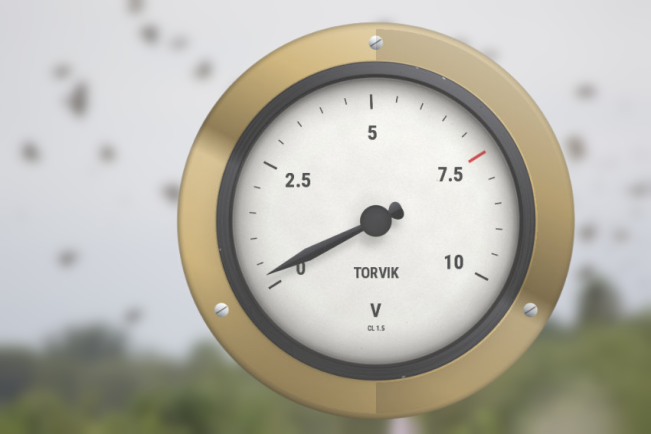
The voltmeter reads 0.25 V
